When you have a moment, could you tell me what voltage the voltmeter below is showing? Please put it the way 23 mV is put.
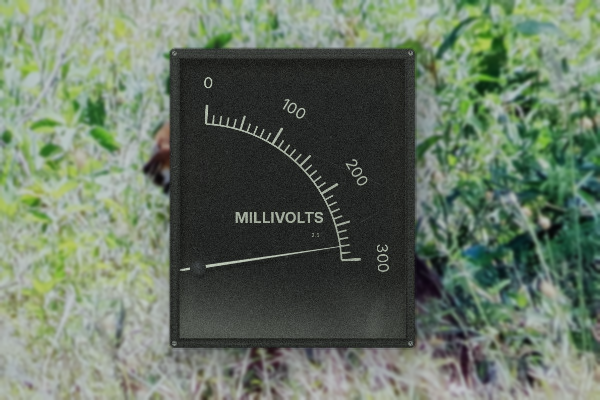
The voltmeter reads 280 mV
